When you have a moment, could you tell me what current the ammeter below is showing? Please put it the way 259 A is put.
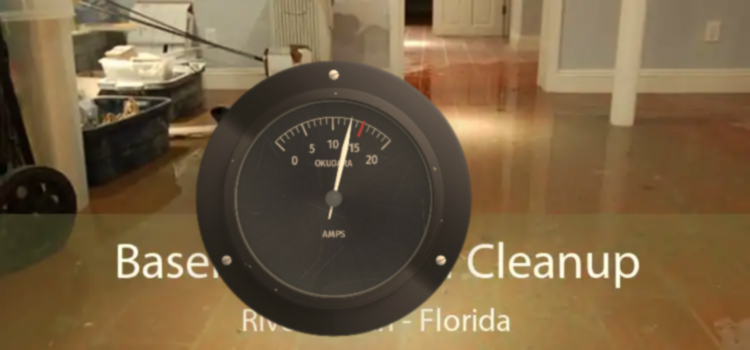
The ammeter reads 13 A
